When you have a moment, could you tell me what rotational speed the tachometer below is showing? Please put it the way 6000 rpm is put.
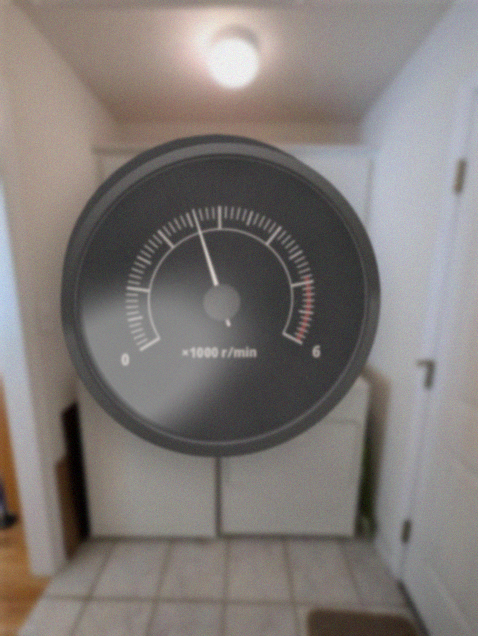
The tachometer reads 2600 rpm
